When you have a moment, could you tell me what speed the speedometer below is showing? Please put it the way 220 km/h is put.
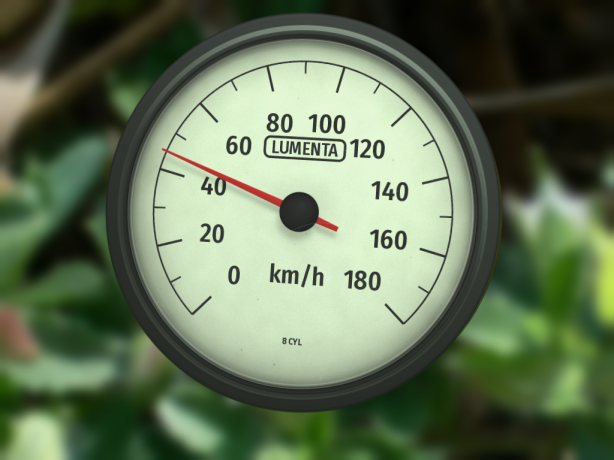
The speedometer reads 45 km/h
